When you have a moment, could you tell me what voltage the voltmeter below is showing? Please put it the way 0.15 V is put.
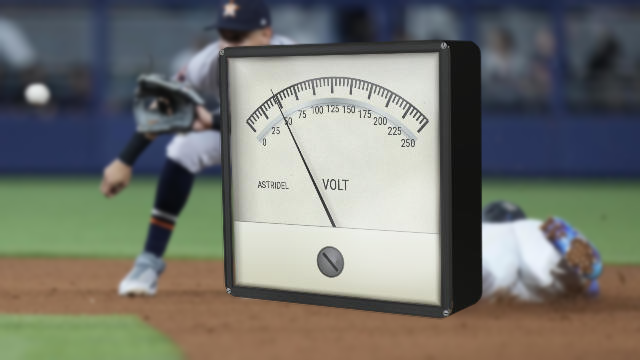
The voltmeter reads 50 V
